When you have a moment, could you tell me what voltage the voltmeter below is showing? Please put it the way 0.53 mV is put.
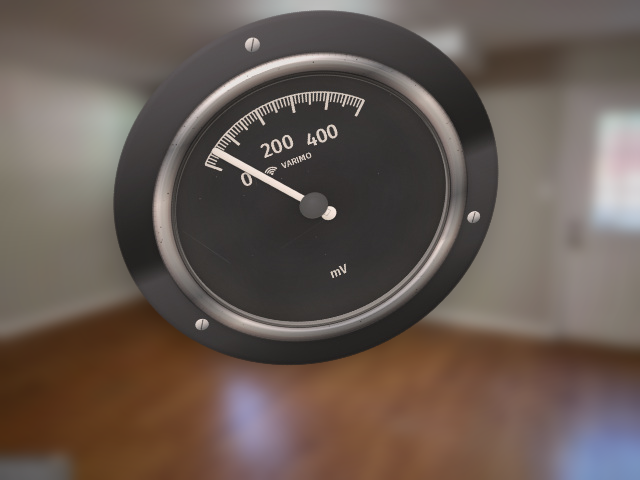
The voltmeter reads 50 mV
